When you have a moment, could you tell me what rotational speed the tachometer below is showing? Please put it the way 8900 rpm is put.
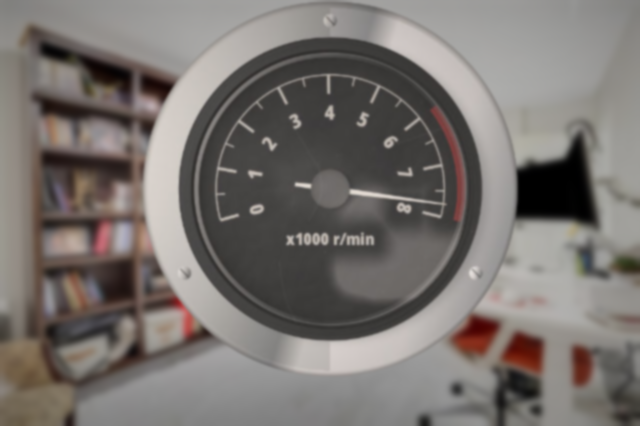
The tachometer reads 7750 rpm
